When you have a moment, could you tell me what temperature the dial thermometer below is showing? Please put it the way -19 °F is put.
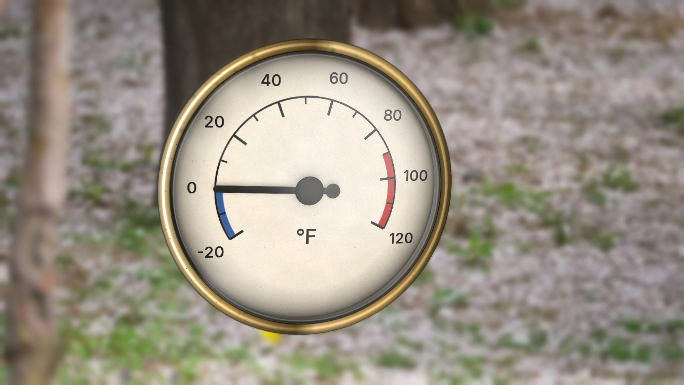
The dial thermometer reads 0 °F
